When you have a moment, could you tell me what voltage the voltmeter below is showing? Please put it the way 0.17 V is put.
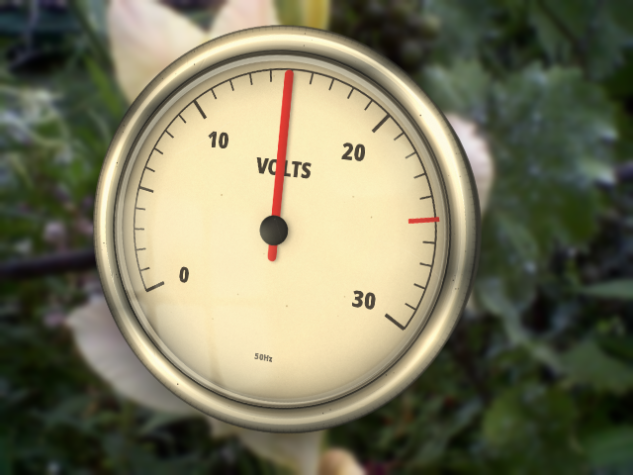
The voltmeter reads 15 V
